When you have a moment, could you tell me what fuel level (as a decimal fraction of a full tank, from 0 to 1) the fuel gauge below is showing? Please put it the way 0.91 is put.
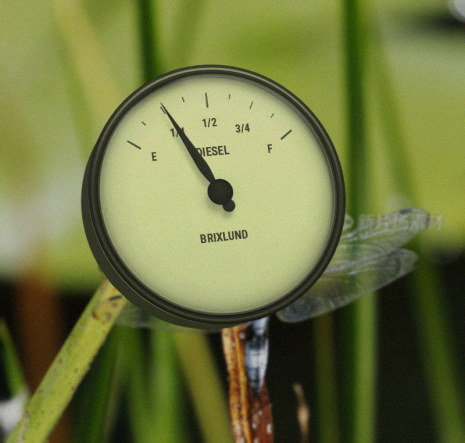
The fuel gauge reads 0.25
